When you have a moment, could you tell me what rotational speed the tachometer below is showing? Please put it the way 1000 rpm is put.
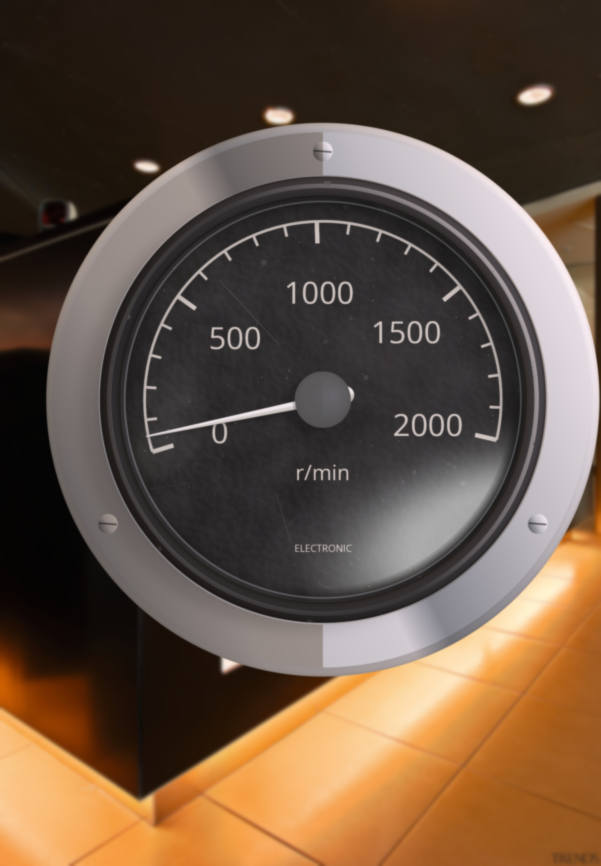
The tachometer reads 50 rpm
